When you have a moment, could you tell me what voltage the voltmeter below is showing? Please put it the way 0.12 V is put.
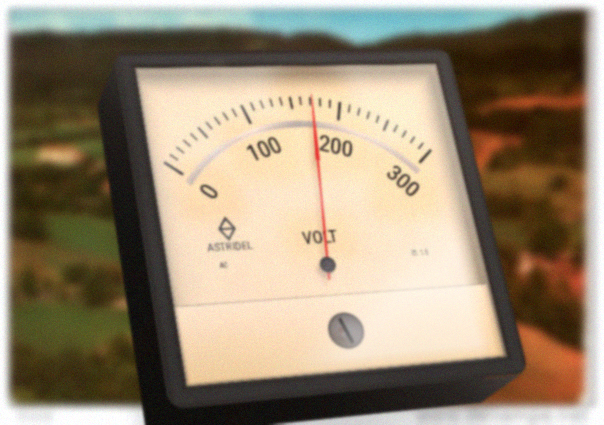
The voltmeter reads 170 V
